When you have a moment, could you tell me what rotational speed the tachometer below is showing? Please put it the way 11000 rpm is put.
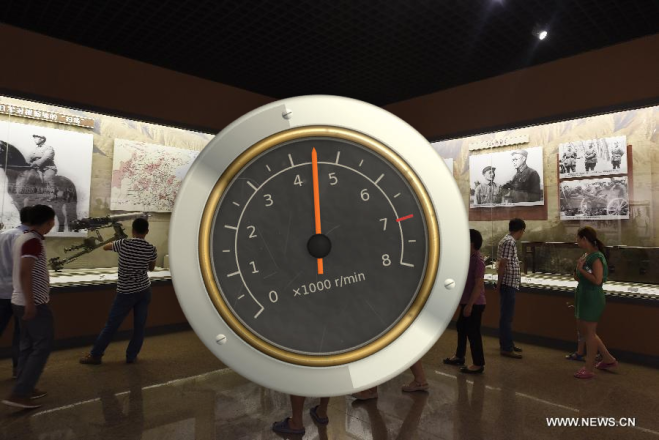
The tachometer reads 4500 rpm
